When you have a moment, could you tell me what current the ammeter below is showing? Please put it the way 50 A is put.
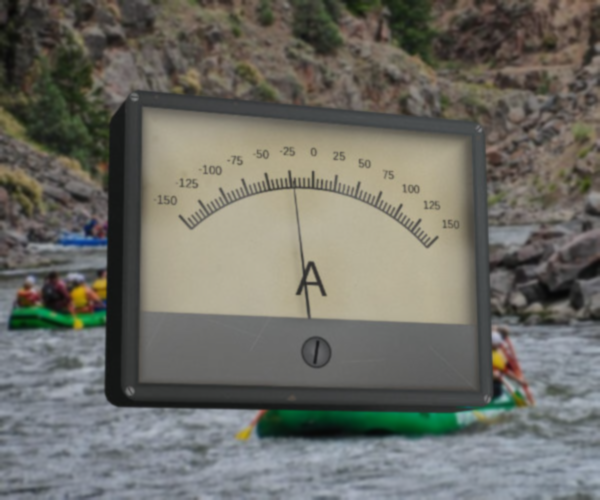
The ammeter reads -25 A
